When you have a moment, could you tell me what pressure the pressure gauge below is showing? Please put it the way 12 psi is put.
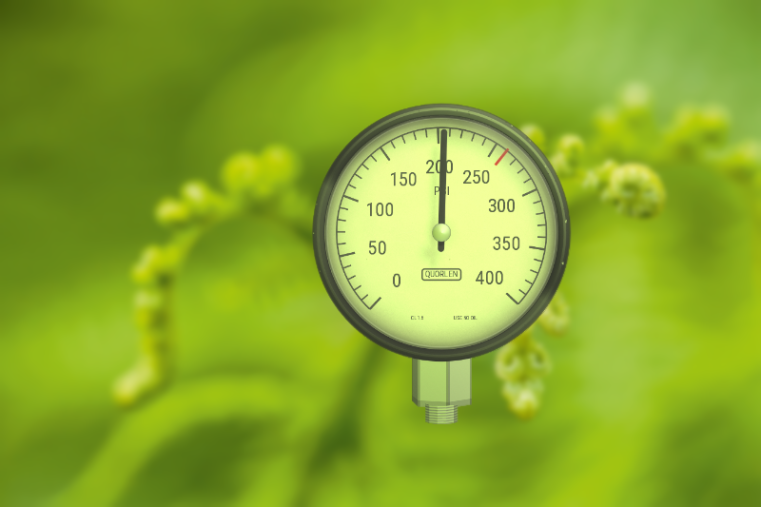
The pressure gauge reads 205 psi
